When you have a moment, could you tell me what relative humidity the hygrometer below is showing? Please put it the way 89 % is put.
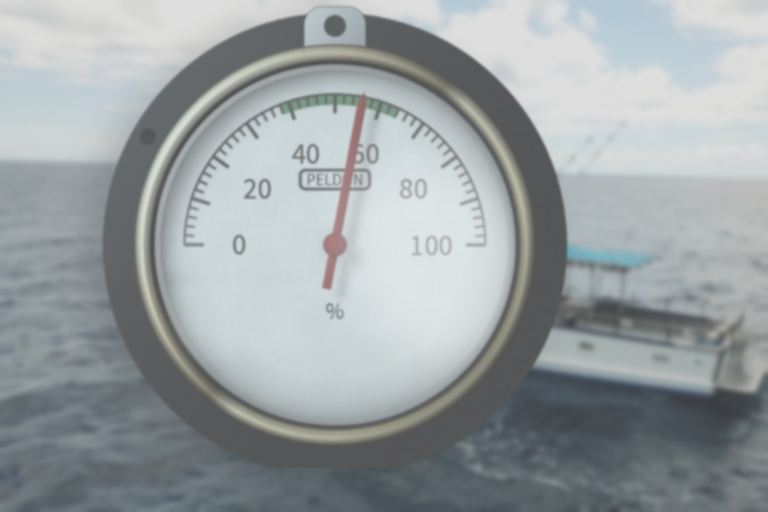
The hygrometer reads 56 %
